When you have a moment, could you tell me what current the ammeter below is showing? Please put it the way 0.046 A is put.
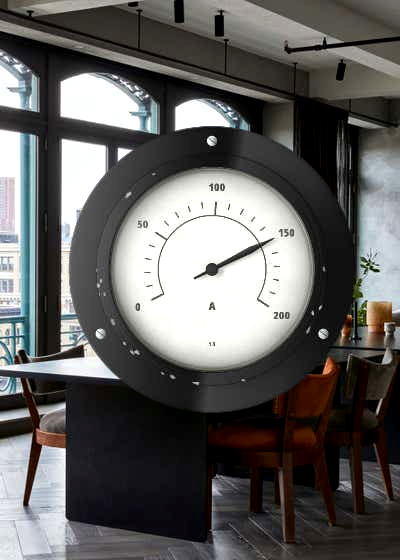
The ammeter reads 150 A
